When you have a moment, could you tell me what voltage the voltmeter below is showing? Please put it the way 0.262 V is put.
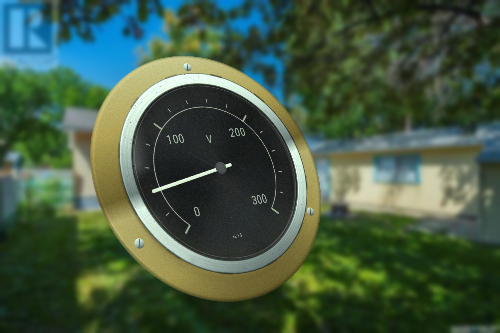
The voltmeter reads 40 V
